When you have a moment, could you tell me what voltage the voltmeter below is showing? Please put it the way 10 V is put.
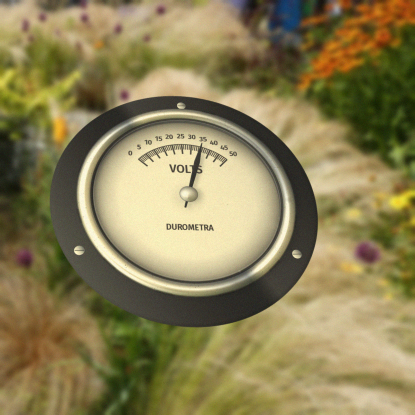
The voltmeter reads 35 V
